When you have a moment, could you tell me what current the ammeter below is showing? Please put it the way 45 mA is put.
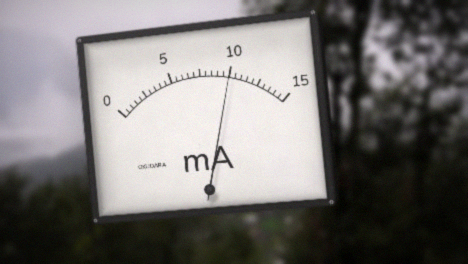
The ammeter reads 10 mA
